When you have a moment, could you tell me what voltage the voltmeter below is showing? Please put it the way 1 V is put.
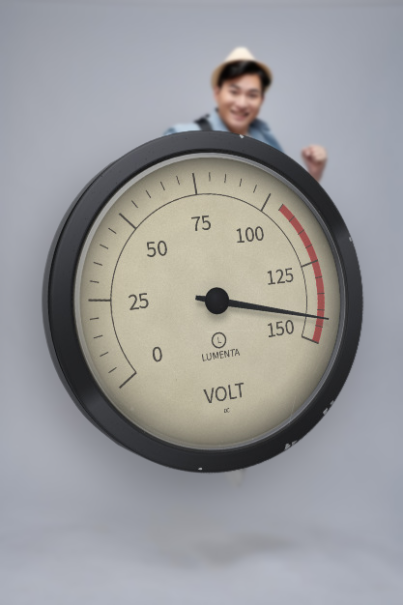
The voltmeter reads 142.5 V
